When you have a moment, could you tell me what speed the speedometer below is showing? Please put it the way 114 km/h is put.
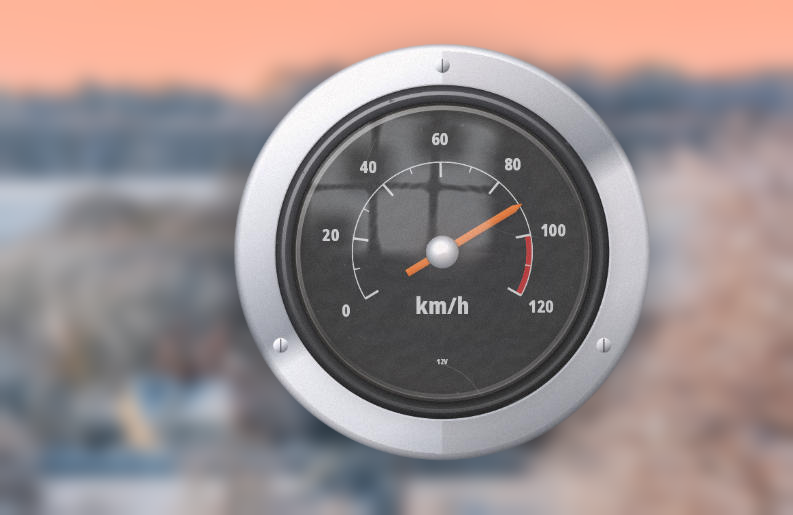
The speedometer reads 90 km/h
